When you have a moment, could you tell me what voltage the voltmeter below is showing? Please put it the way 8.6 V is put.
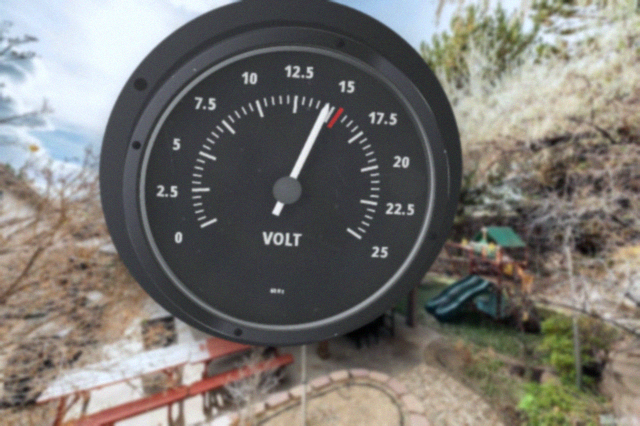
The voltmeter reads 14.5 V
